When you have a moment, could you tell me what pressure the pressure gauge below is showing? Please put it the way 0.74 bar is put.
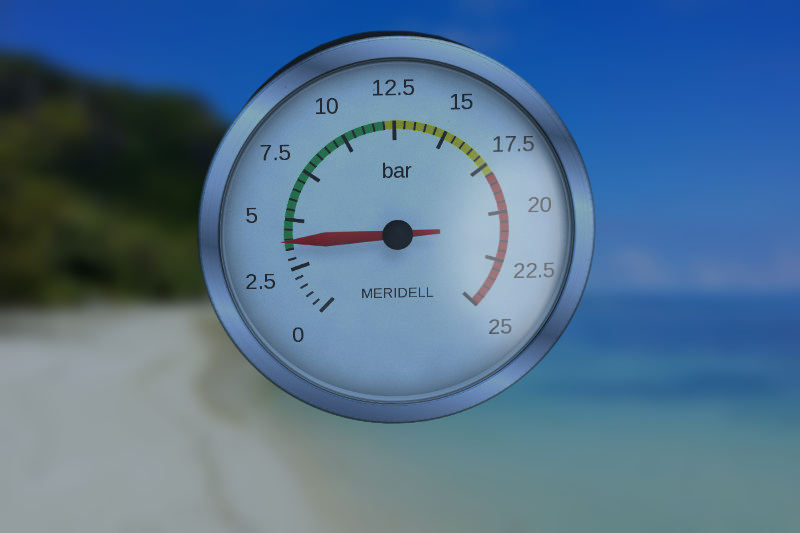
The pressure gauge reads 4 bar
